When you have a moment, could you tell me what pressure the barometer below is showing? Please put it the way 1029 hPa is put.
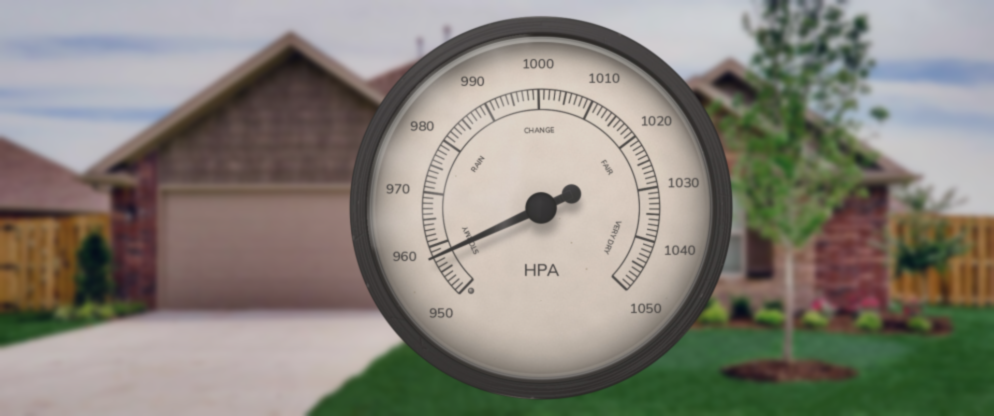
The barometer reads 958 hPa
